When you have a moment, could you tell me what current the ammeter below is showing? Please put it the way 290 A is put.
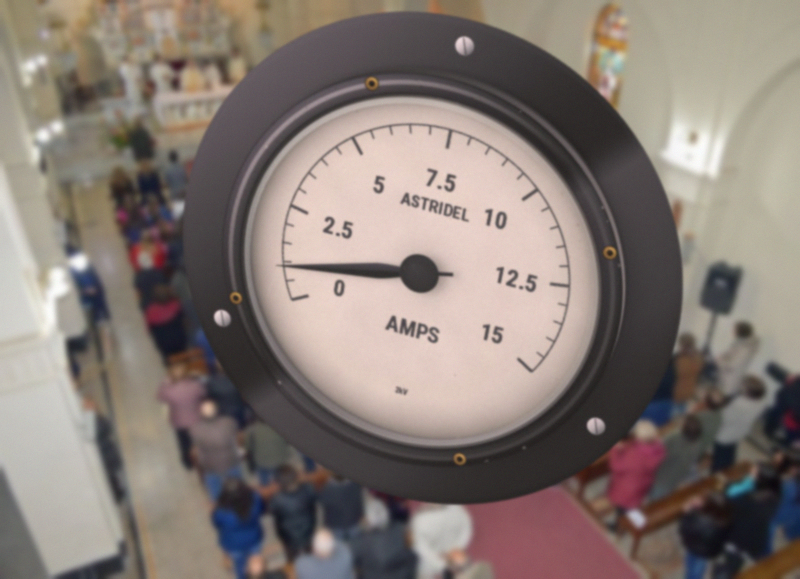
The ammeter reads 1 A
